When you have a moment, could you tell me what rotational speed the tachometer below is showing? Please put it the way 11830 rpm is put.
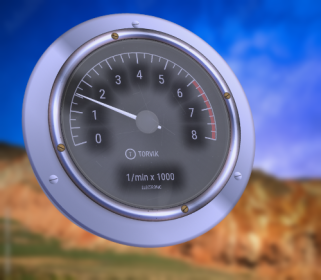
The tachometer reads 1500 rpm
